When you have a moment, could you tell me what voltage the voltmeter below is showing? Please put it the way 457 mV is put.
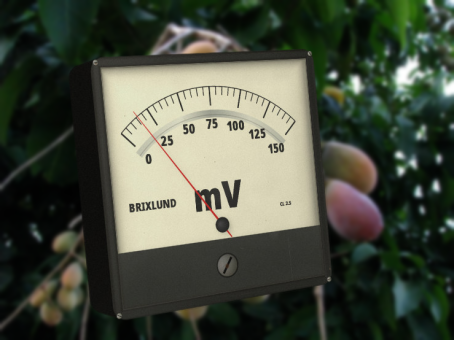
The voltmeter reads 15 mV
